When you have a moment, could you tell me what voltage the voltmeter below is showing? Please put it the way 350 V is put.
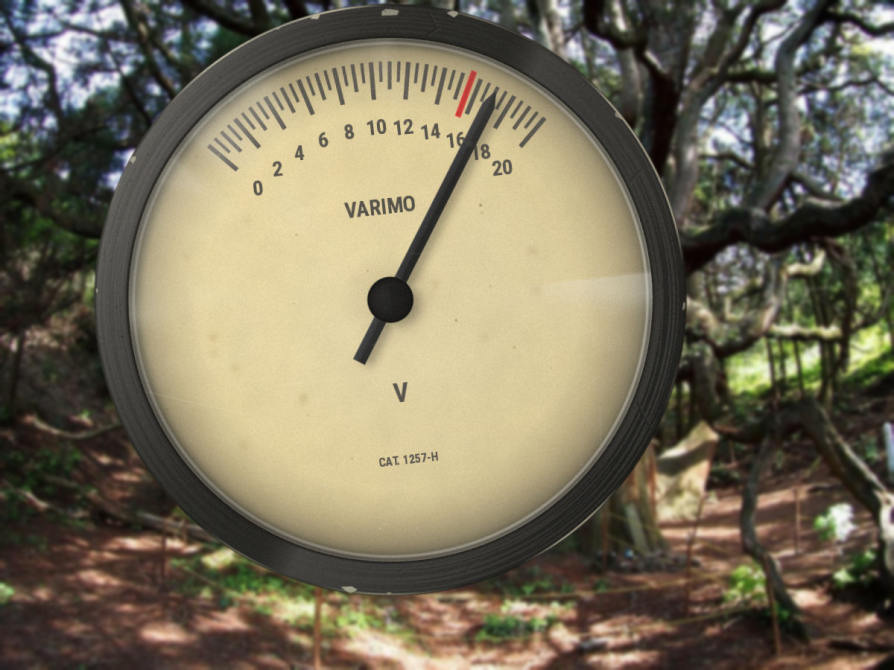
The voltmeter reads 17 V
